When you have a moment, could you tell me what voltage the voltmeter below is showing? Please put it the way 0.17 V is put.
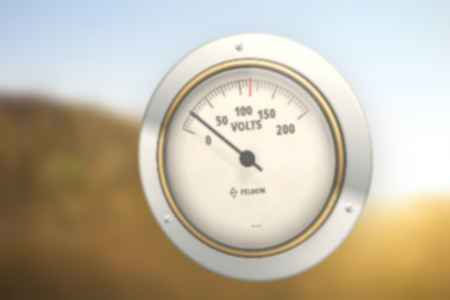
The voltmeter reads 25 V
